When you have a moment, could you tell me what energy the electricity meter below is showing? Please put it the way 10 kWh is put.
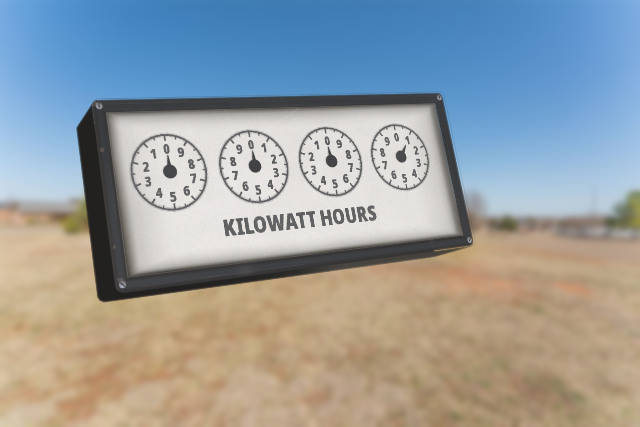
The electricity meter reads 1 kWh
